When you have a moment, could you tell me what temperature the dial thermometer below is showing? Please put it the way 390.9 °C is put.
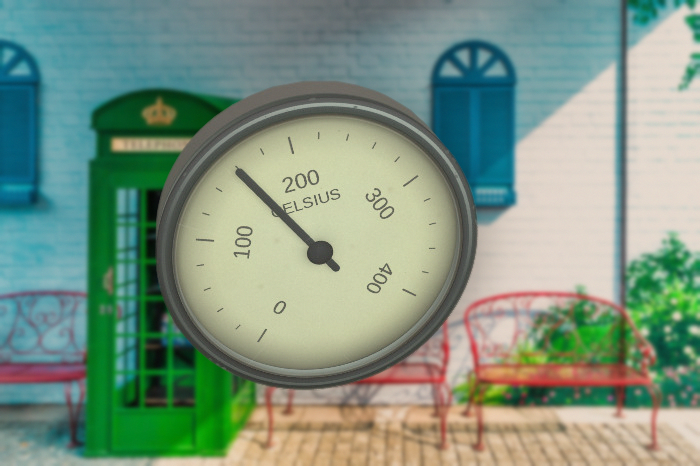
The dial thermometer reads 160 °C
